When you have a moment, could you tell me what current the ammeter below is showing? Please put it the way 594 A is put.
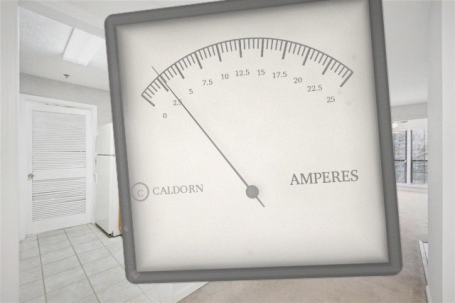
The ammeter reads 3 A
